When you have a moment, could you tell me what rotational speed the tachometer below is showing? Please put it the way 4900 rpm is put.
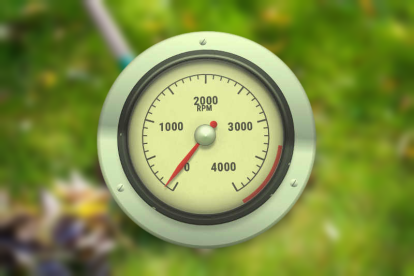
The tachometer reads 100 rpm
